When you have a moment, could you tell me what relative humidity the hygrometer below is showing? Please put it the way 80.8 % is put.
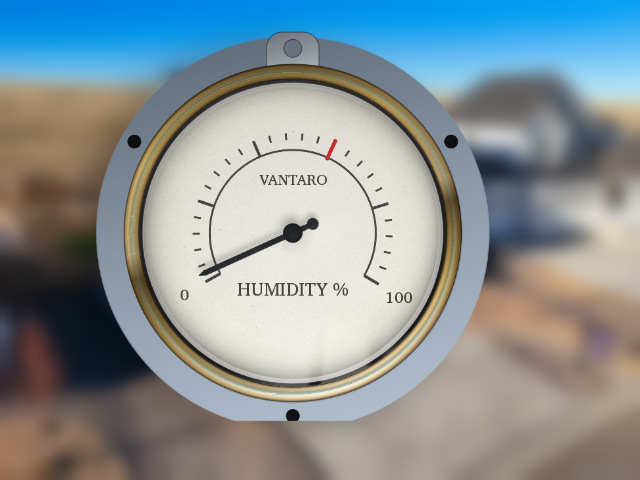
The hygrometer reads 2 %
